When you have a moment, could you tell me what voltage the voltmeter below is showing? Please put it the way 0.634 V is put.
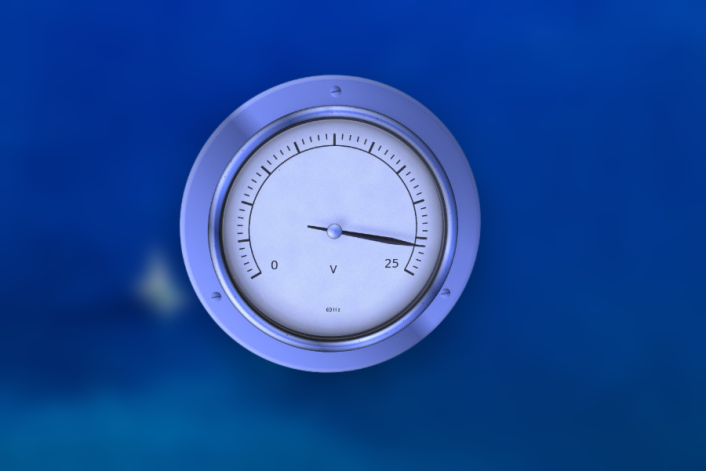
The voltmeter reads 23 V
